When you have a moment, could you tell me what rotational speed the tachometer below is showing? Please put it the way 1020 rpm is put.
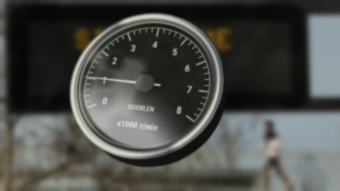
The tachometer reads 1000 rpm
